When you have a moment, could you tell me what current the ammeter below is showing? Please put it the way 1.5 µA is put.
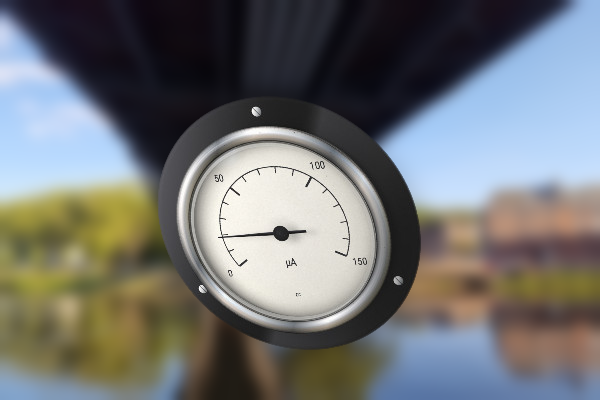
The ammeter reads 20 µA
